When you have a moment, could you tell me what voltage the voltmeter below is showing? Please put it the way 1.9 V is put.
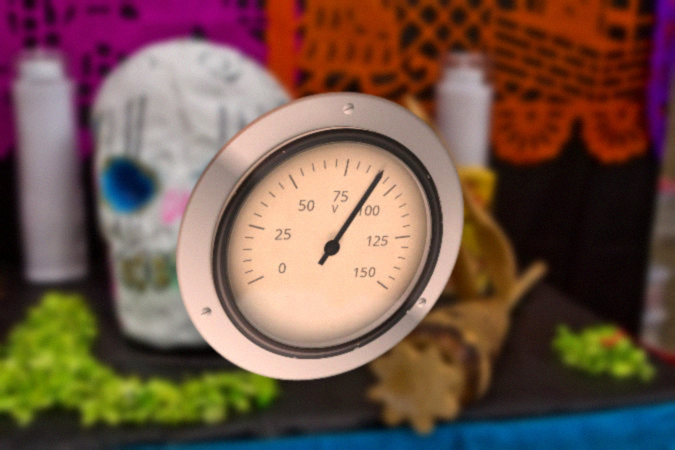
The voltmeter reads 90 V
